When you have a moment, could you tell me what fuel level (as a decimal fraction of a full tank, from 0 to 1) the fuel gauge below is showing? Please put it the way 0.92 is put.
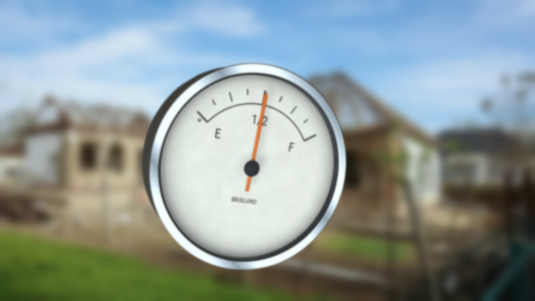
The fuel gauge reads 0.5
